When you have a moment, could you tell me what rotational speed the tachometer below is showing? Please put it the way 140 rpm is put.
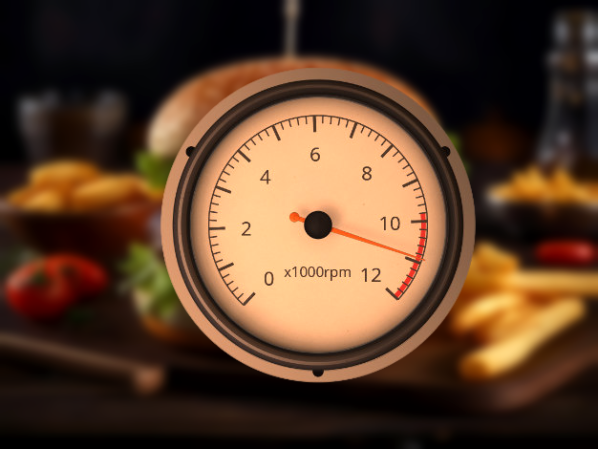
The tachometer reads 10900 rpm
